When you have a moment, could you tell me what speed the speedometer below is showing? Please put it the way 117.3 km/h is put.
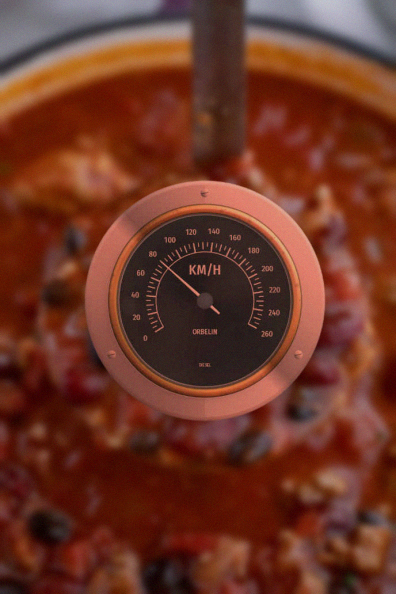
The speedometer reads 80 km/h
